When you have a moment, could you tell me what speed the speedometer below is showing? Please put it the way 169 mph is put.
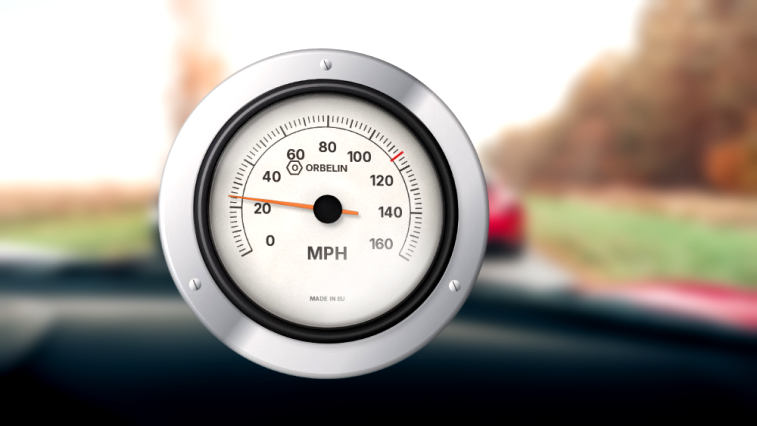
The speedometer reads 24 mph
